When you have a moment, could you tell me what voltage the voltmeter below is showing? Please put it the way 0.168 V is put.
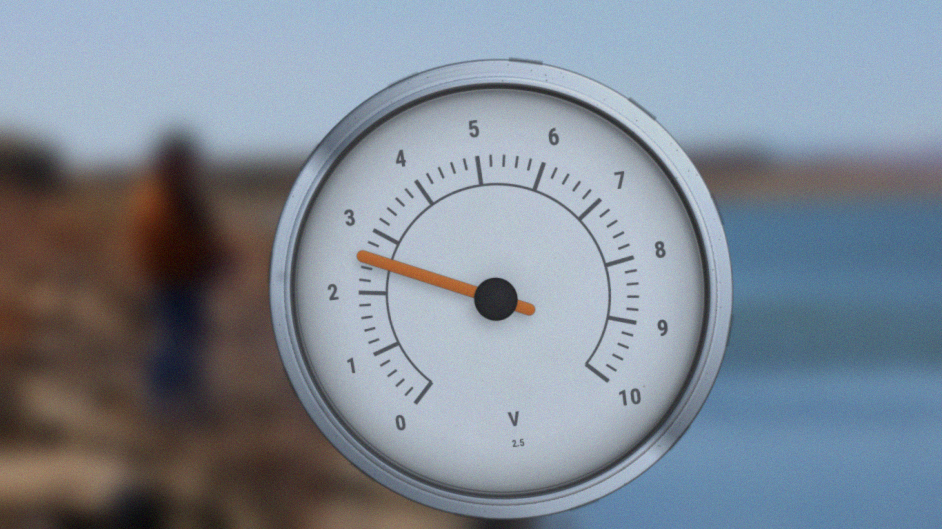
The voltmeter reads 2.6 V
